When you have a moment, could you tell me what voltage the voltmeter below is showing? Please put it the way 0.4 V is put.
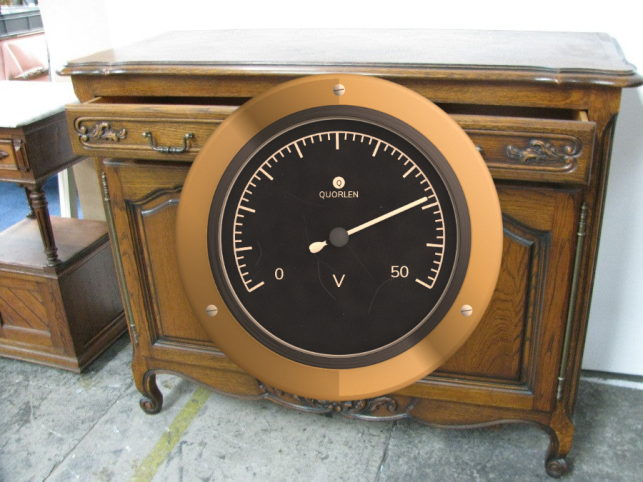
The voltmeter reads 39 V
